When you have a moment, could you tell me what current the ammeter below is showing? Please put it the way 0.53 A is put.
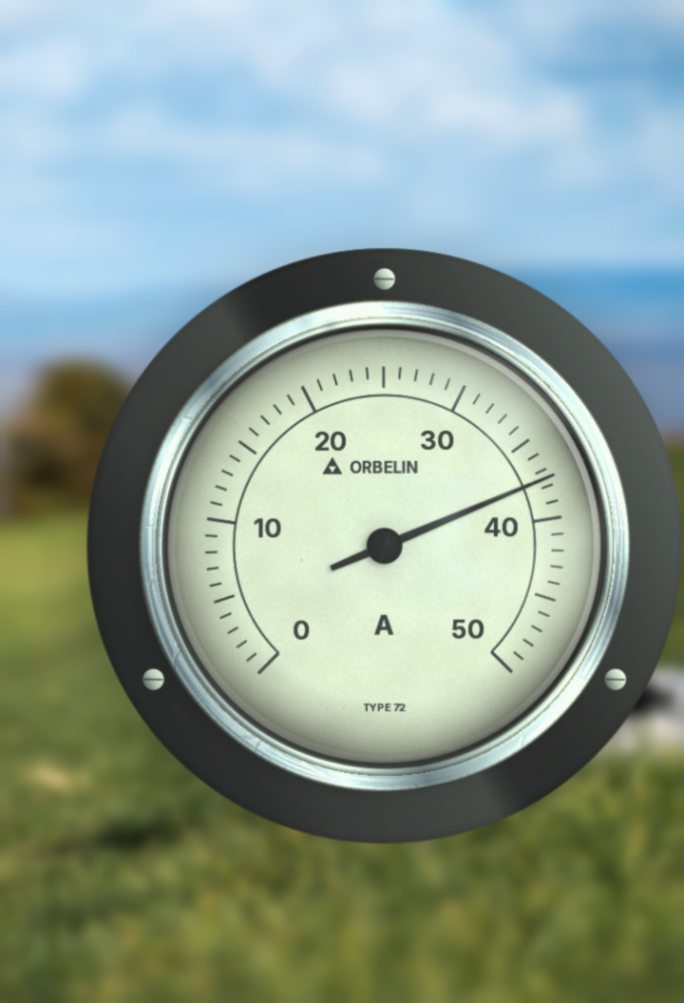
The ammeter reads 37.5 A
